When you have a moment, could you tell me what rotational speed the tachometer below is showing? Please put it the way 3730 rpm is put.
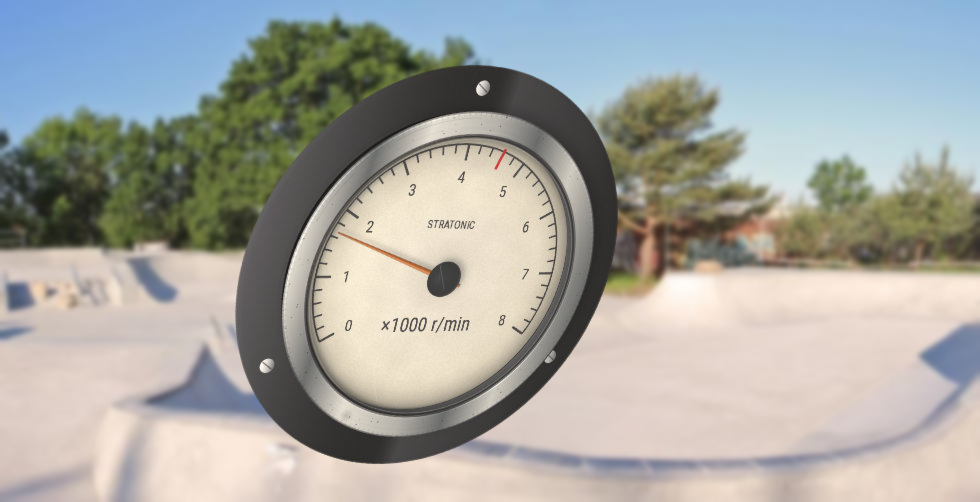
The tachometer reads 1700 rpm
